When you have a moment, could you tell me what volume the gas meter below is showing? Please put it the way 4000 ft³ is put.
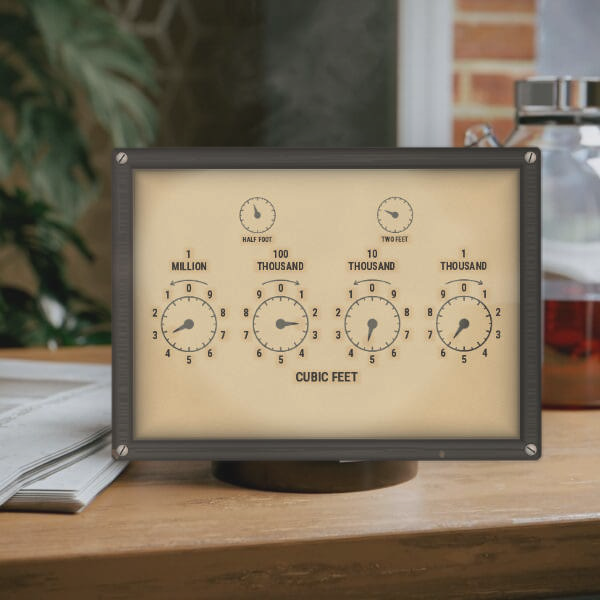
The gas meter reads 324600 ft³
